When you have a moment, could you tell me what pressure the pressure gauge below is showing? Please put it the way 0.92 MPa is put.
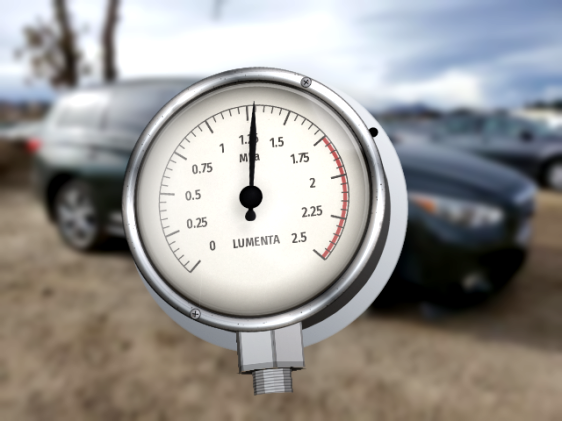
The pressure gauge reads 1.3 MPa
